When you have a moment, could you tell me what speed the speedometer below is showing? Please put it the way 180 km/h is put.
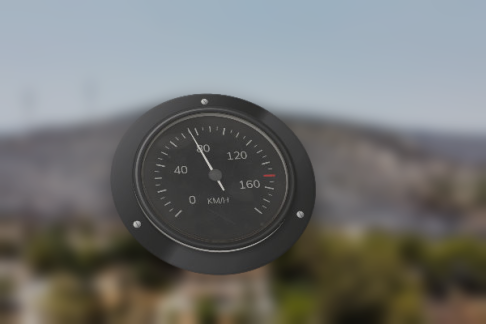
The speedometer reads 75 km/h
